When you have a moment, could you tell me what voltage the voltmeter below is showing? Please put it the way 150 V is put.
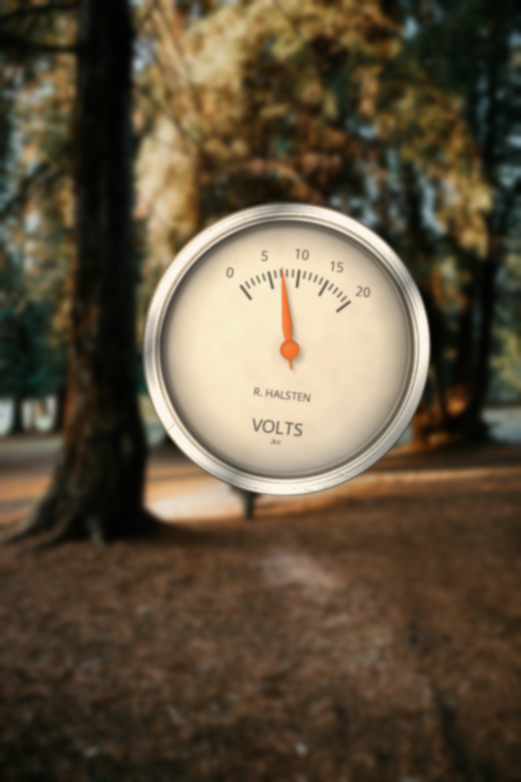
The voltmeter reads 7 V
